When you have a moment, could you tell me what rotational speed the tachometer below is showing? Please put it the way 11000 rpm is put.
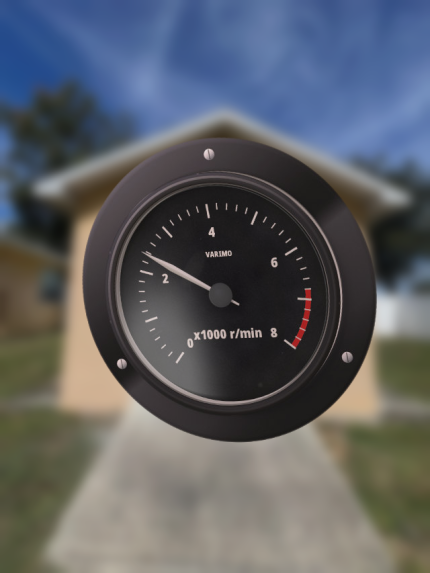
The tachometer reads 2400 rpm
